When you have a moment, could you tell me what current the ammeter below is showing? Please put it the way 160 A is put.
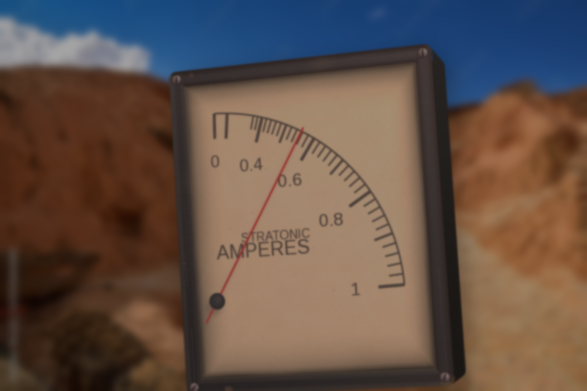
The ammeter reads 0.56 A
